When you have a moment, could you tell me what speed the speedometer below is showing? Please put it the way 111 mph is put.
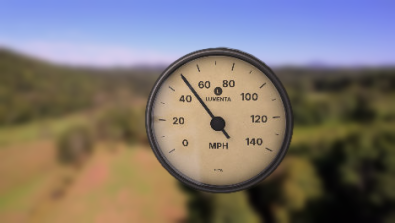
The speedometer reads 50 mph
